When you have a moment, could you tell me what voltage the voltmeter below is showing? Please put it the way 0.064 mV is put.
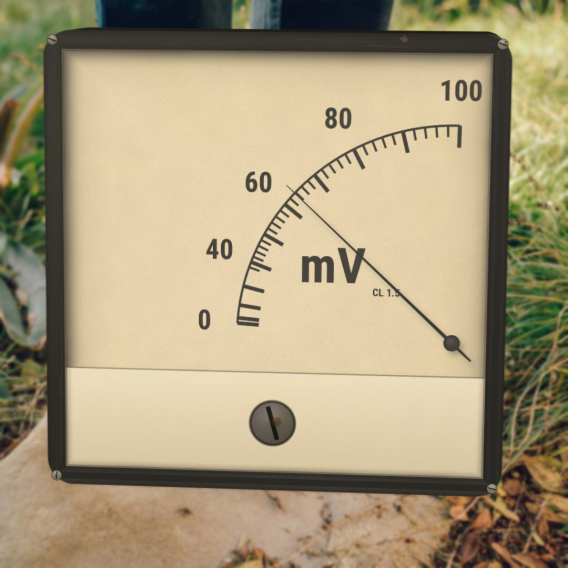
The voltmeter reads 64 mV
